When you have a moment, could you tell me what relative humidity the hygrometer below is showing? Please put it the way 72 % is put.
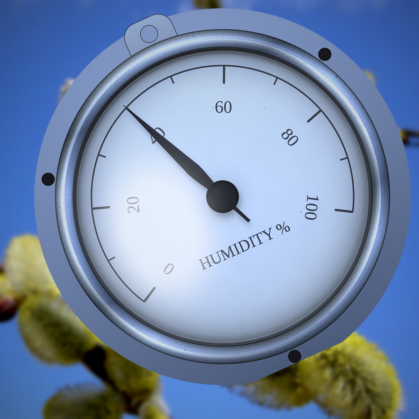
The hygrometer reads 40 %
